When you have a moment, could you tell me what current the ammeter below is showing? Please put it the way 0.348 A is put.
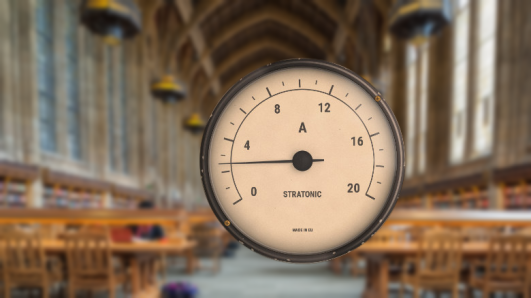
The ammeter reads 2.5 A
